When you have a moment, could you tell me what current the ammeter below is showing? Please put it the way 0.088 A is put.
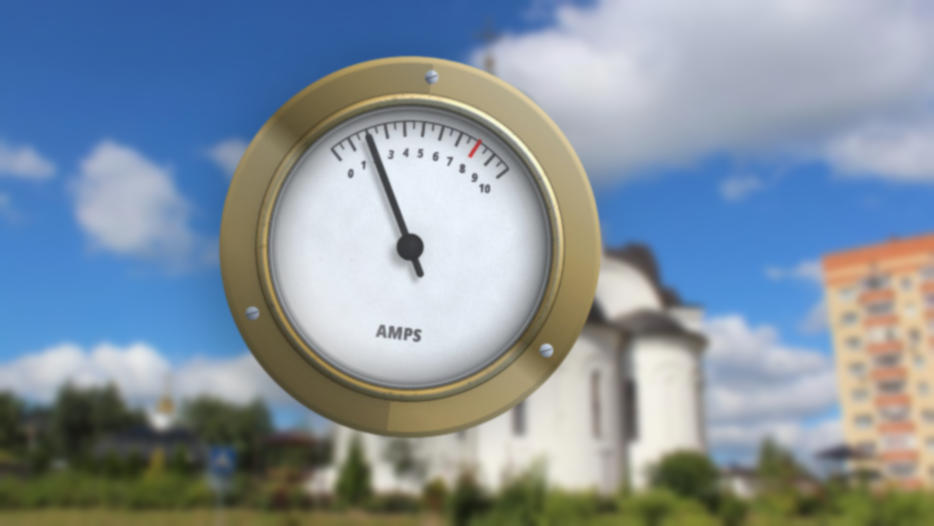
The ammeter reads 2 A
